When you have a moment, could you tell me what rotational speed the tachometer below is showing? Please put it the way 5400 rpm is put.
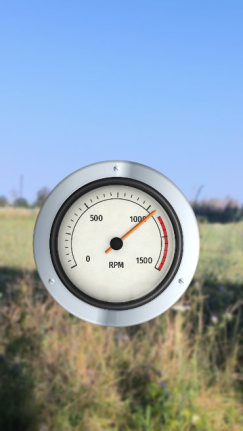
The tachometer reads 1050 rpm
